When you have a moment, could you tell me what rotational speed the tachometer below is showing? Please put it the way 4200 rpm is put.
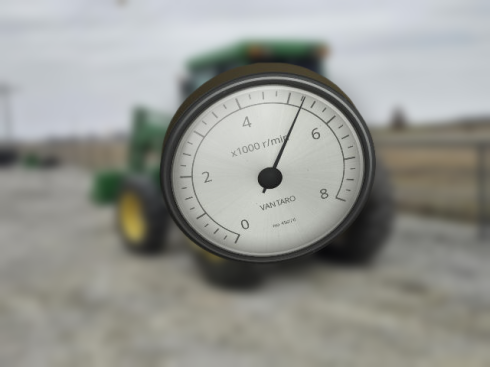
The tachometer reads 5250 rpm
